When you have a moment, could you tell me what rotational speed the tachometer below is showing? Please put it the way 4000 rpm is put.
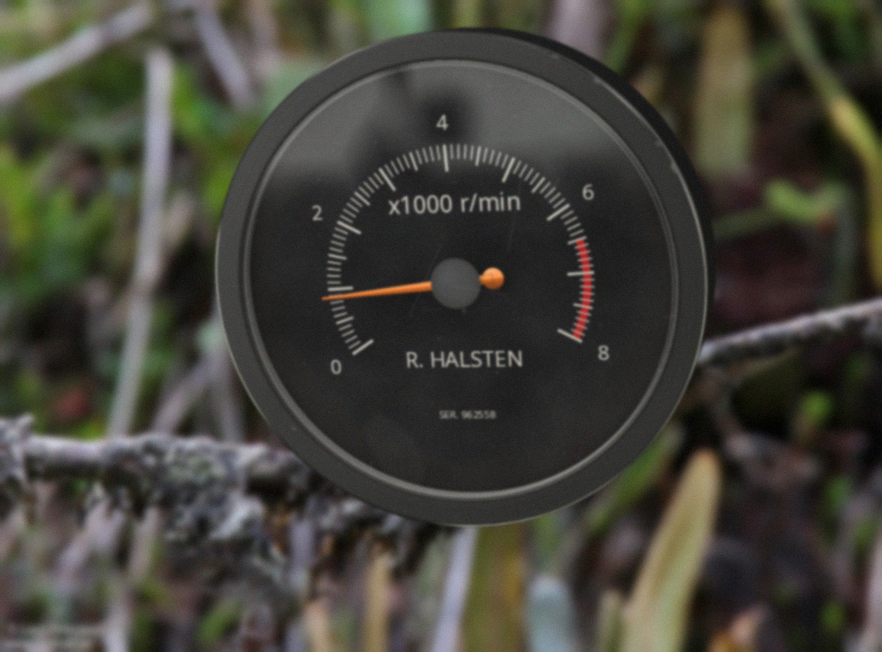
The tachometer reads 900 rpm
